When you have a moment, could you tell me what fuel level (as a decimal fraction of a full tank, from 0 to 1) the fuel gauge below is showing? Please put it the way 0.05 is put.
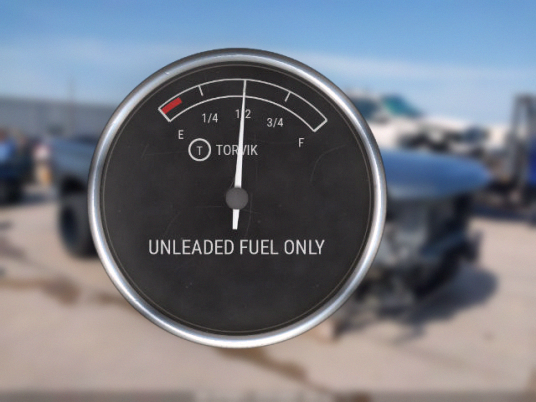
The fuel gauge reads 0.5
